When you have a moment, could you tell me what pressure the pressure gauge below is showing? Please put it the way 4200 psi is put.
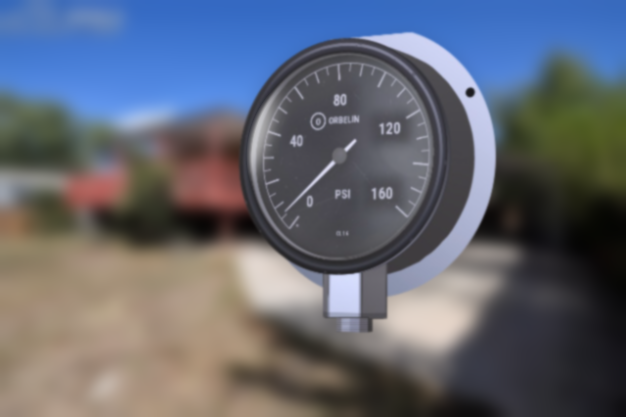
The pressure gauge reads 5 psi
